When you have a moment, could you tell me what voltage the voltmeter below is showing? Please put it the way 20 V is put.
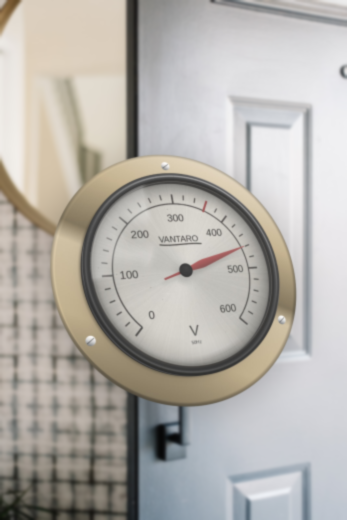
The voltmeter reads 460 V
